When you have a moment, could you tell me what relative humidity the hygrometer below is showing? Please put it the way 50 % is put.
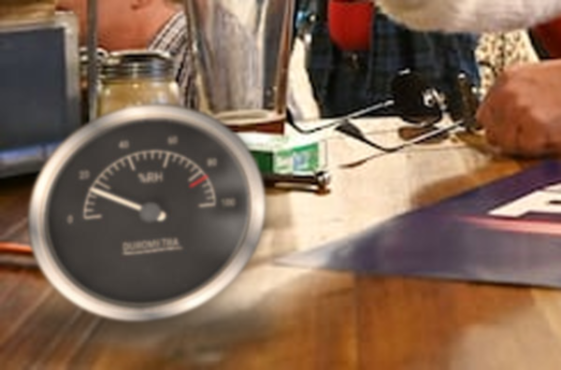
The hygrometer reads 16 %
